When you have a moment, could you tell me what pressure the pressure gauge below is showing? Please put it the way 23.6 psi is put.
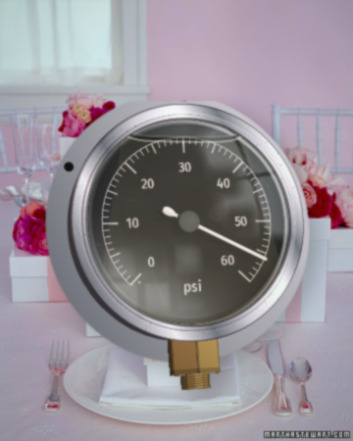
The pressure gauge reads 56 psi
